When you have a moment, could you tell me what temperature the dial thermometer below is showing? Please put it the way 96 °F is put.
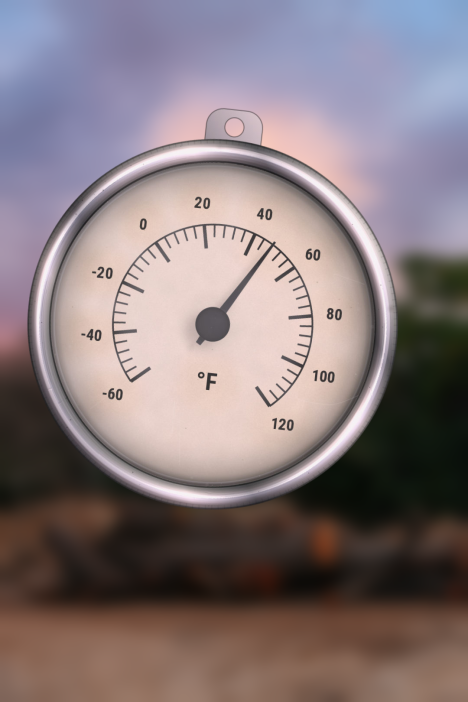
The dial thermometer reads 48 °F
